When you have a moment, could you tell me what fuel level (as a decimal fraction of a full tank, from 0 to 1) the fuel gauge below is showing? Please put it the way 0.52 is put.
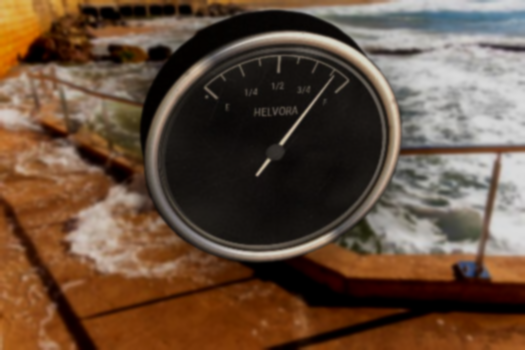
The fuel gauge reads 0.875
